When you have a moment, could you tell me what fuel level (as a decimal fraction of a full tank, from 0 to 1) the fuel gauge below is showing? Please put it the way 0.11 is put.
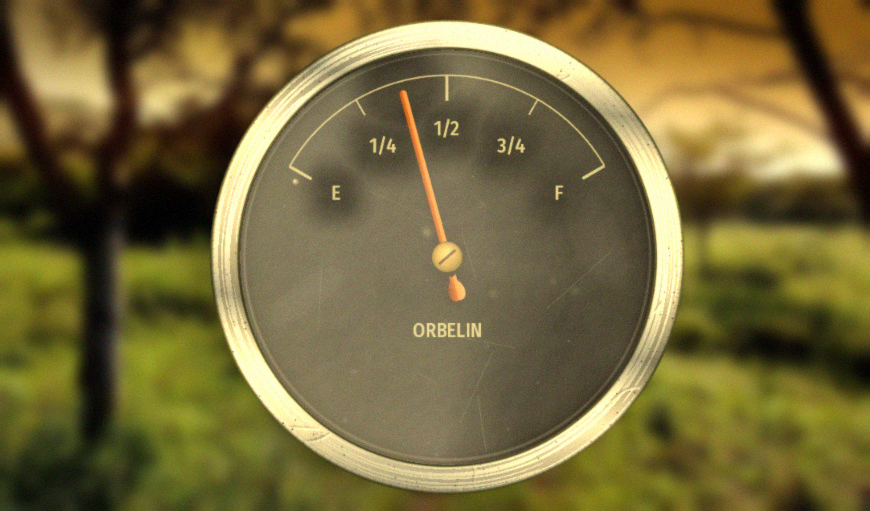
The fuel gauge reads 0.375
